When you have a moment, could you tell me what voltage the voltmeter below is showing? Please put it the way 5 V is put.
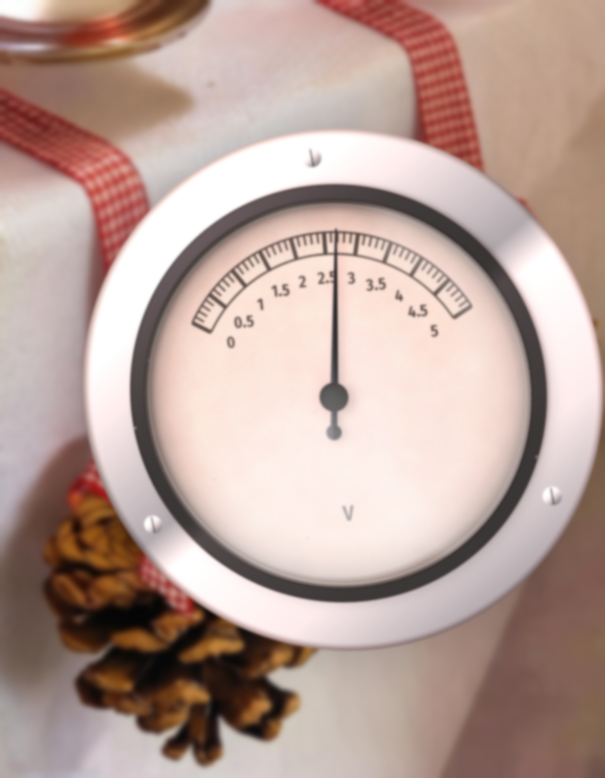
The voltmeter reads 2.7 V
